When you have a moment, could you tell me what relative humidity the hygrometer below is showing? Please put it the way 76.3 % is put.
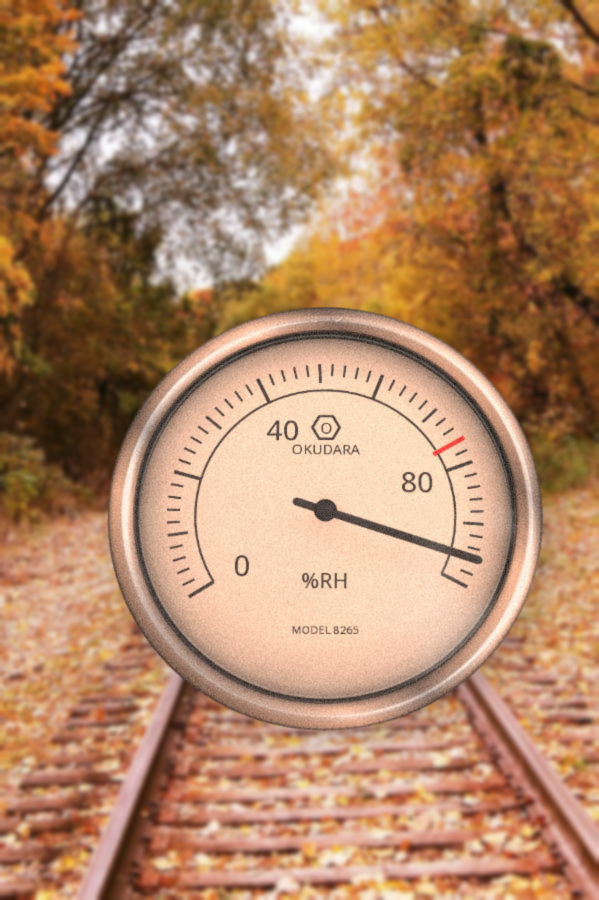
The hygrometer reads 96 %
